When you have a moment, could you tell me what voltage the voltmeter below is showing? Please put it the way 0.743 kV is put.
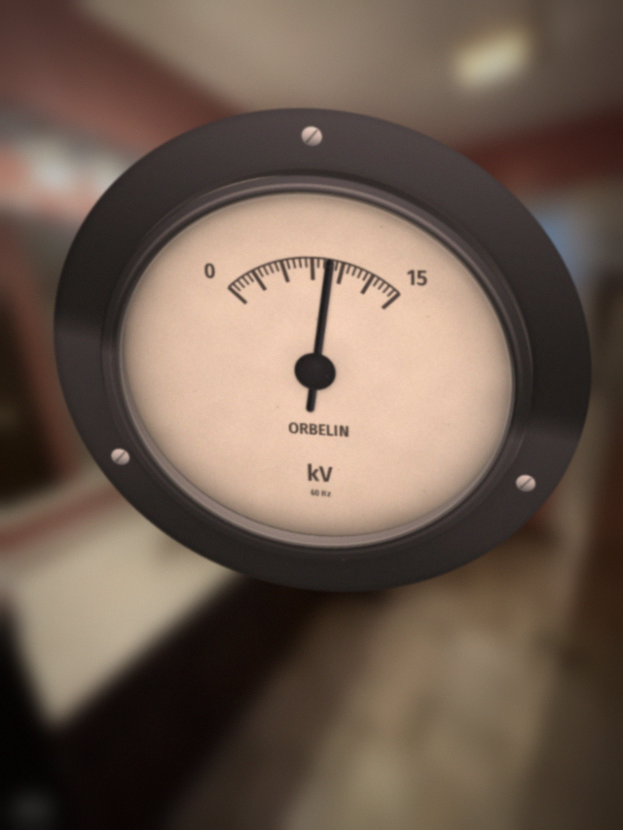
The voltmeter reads 9 kV
